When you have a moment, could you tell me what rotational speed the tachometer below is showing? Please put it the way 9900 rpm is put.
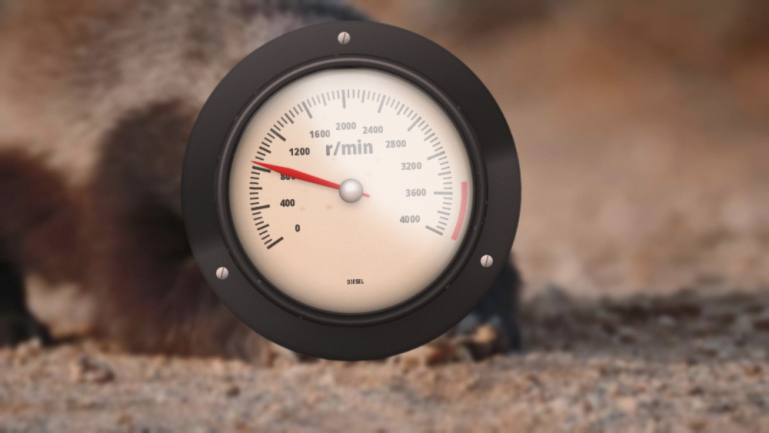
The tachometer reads 850 rpm
